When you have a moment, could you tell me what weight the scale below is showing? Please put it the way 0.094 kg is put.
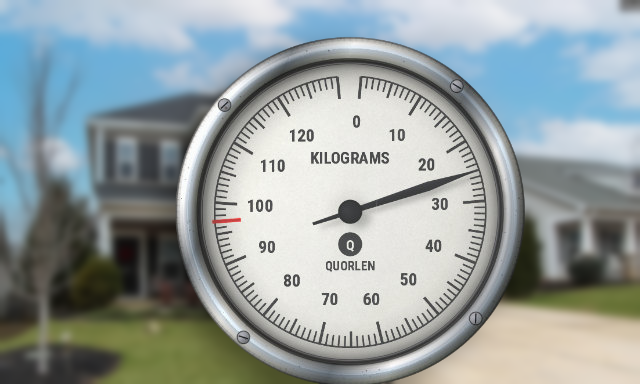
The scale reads 25 kg
